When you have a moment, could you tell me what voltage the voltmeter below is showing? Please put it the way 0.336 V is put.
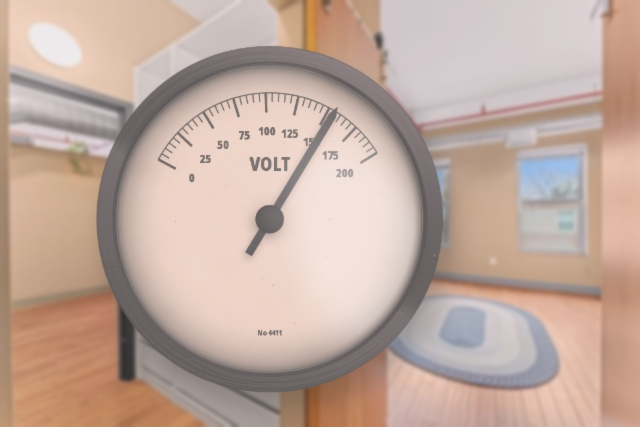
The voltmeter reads 155 V
